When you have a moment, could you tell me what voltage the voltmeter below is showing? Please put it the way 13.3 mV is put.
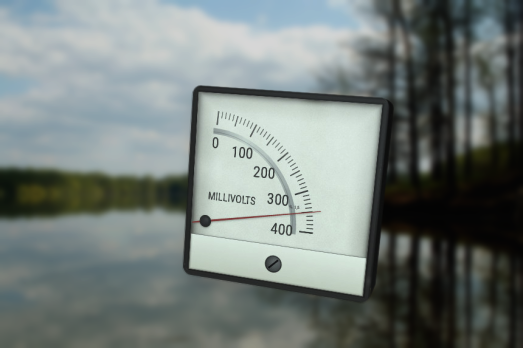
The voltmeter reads 350 mV
